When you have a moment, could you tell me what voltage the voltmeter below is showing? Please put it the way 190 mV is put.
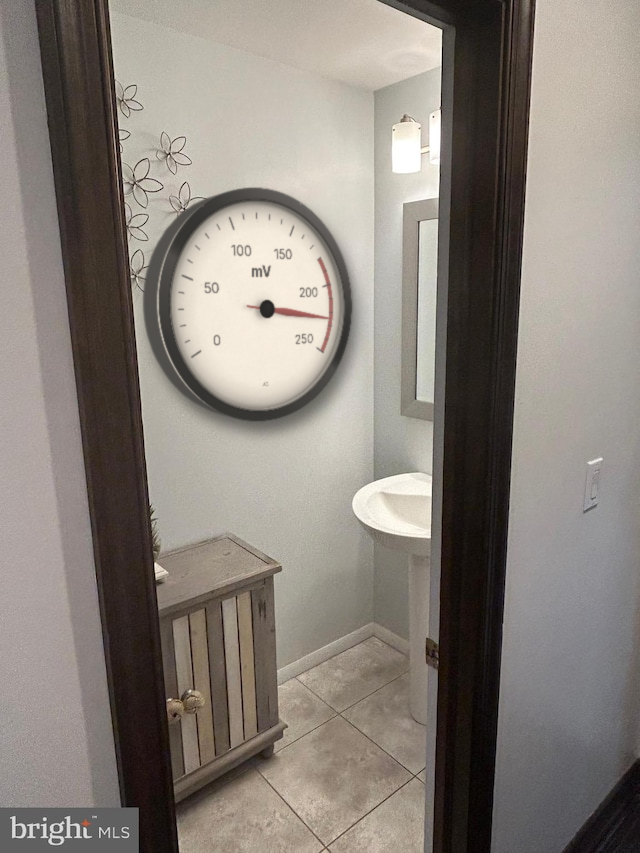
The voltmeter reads 225 mV
